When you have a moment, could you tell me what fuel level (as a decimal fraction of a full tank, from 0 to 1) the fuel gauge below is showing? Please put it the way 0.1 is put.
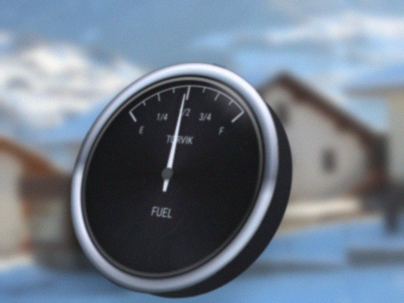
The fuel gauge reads 0.5
